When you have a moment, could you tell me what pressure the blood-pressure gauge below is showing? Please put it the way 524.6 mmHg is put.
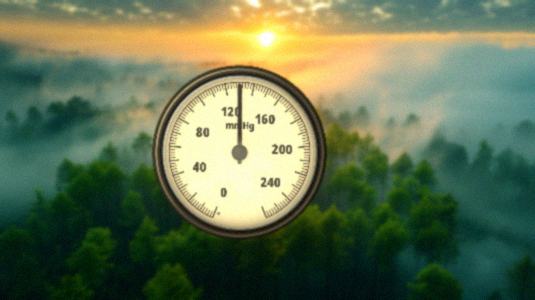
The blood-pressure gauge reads 130 mmHg
